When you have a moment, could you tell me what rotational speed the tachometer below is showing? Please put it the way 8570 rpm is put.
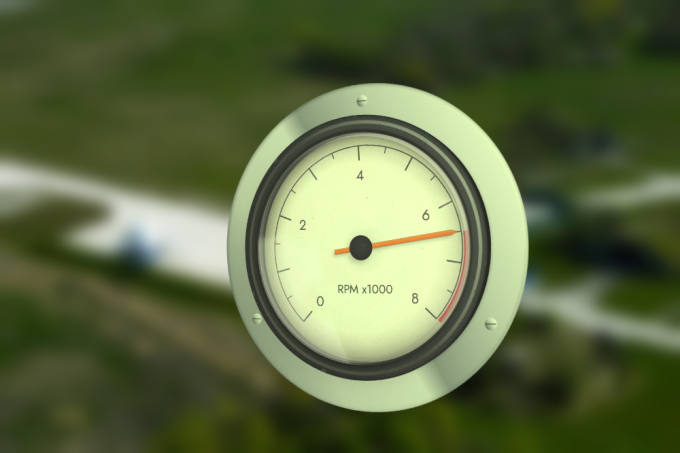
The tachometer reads 6500 rpm
